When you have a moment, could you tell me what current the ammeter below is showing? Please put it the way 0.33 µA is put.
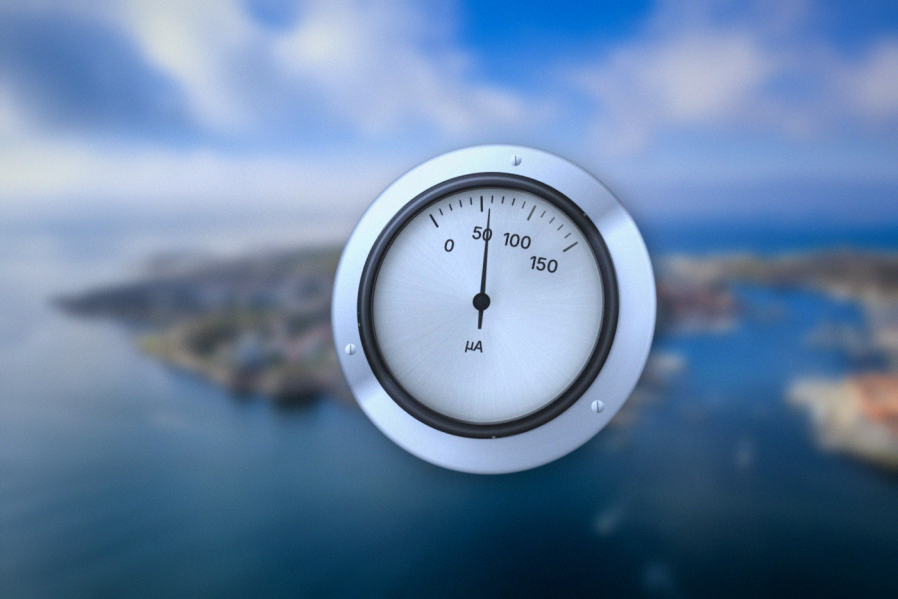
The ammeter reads 60 µA
